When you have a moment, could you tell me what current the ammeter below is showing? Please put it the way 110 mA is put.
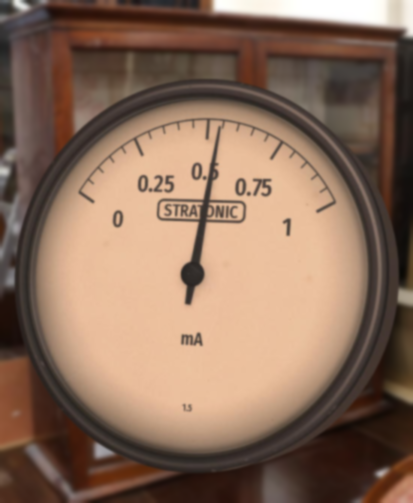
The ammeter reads 0.55 mA
